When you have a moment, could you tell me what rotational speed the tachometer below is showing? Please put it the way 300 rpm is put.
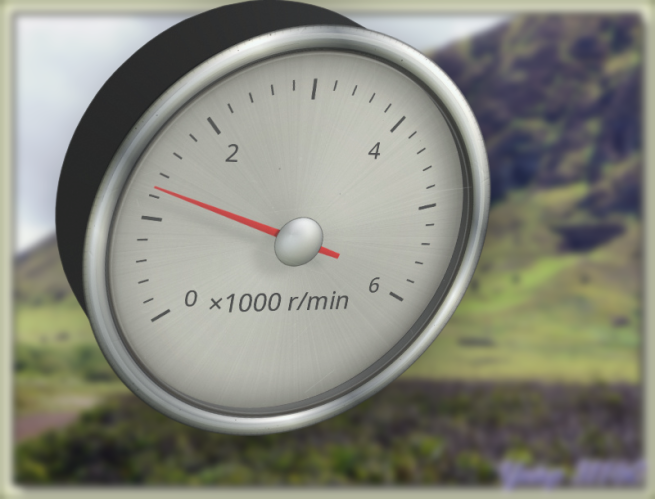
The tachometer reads 1300 rpm
